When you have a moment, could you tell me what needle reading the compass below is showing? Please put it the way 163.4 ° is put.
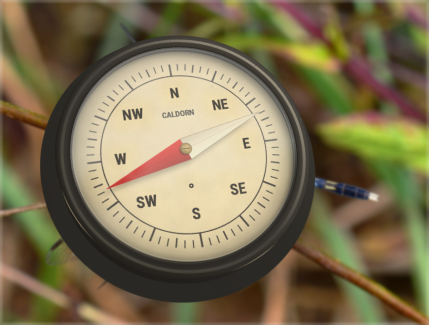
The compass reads 250 °
